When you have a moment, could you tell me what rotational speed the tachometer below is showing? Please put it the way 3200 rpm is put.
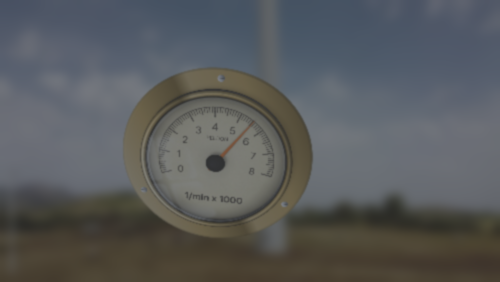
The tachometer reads 5500 rpm
